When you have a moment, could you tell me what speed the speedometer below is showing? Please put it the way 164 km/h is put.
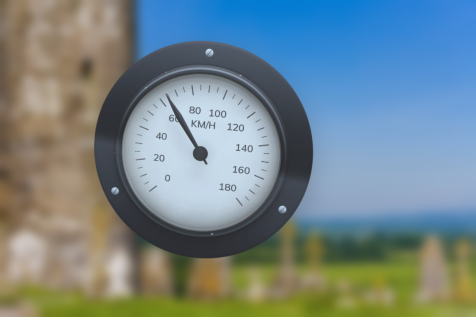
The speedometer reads 65 km/h
